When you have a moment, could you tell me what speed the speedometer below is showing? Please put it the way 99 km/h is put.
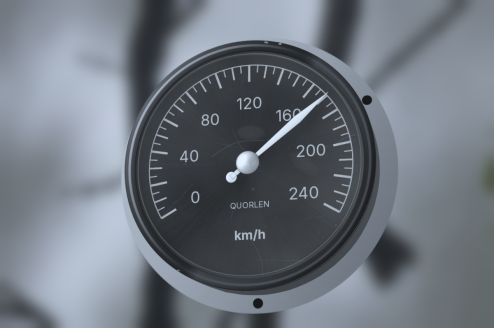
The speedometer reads 170 km/h
